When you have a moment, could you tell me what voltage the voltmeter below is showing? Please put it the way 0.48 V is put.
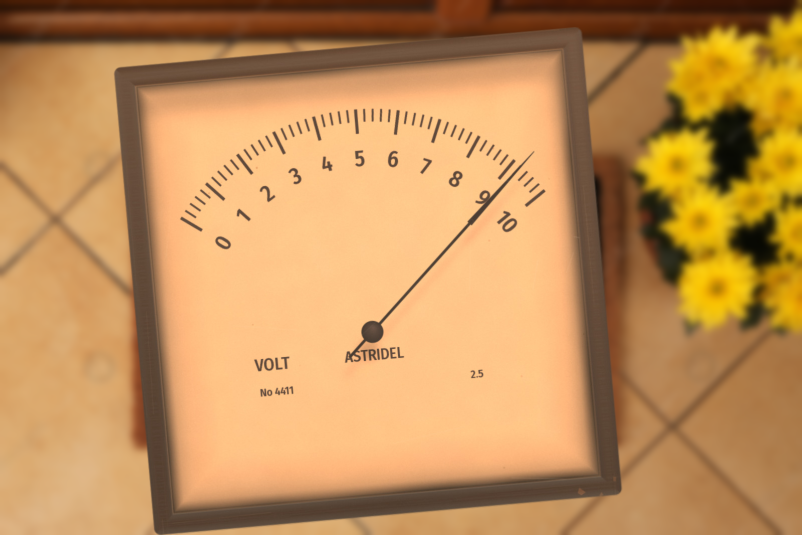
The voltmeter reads 9.2 V
